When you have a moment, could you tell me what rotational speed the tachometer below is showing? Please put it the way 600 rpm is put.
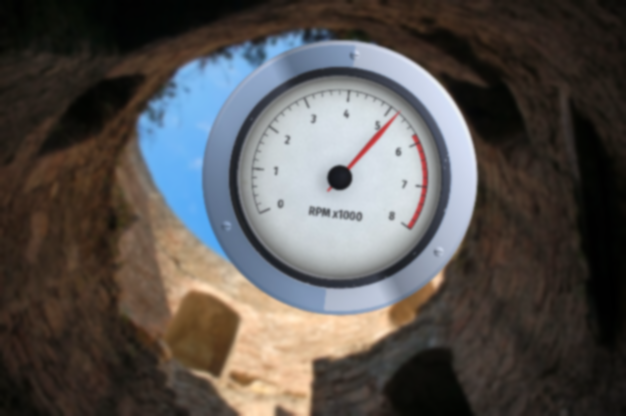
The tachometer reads 5200 rpm
